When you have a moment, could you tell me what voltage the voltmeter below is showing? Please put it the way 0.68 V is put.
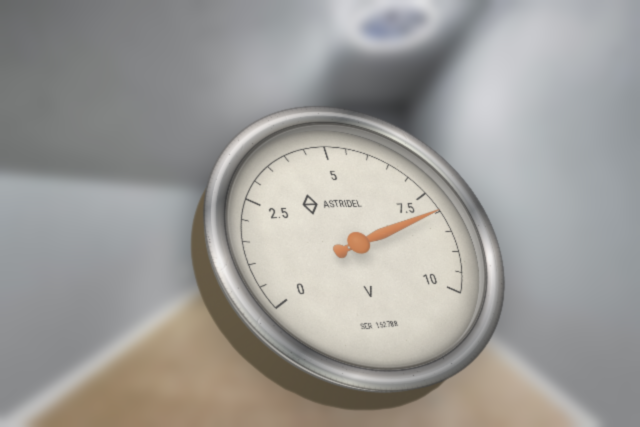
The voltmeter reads 8 V
